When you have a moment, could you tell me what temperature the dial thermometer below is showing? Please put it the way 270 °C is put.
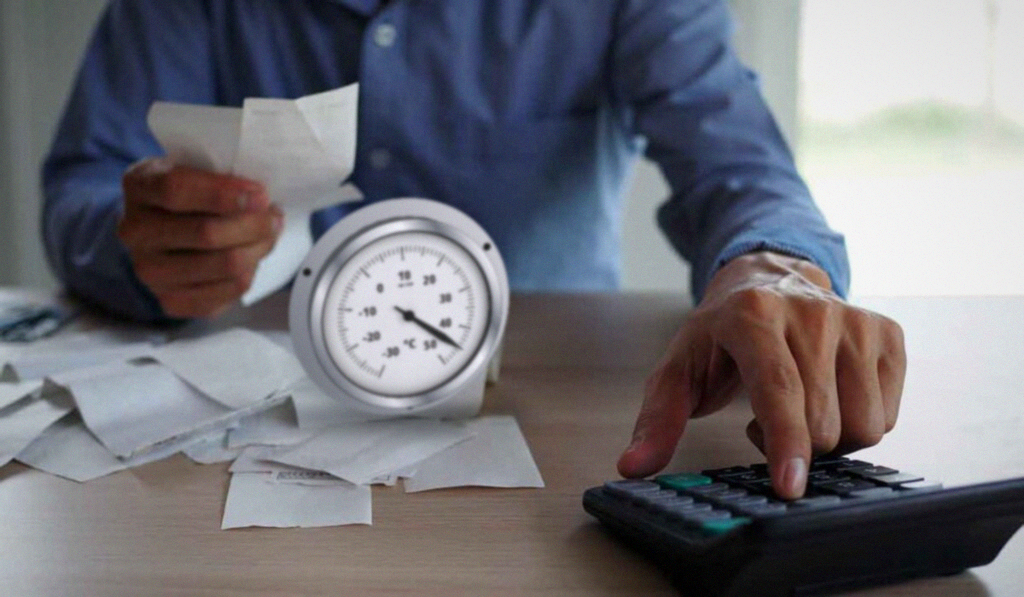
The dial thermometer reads 45 °C
